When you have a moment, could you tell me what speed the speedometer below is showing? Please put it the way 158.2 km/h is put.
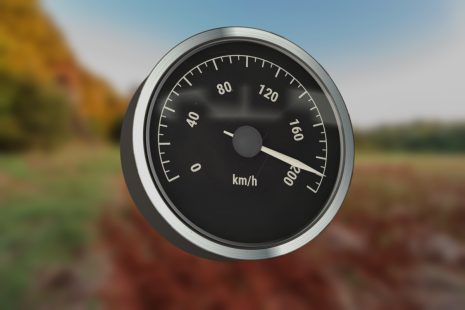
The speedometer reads 190 km/h
